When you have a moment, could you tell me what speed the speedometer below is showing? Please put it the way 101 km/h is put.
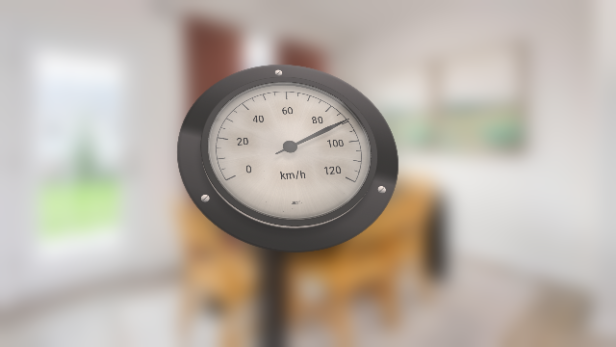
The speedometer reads 90 km/h
